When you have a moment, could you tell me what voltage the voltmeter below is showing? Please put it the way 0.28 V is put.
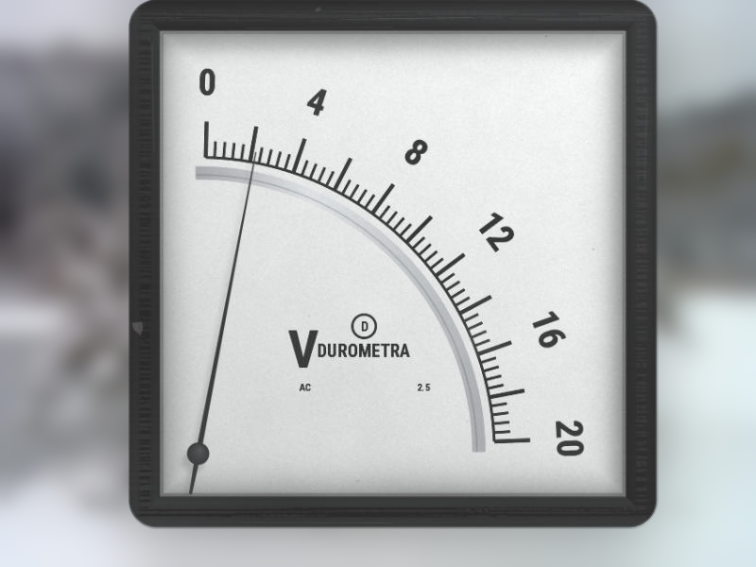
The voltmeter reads 2.2 V
